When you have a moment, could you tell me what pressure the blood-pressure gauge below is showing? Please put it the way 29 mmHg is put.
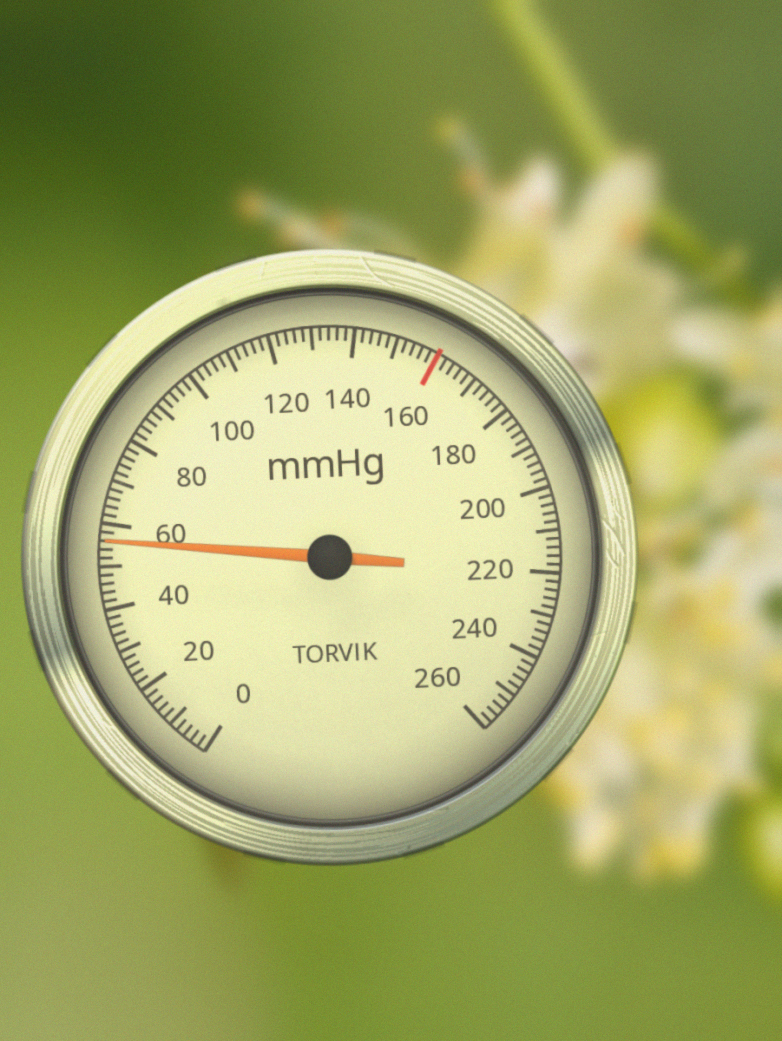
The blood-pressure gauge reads 56 mmHg
